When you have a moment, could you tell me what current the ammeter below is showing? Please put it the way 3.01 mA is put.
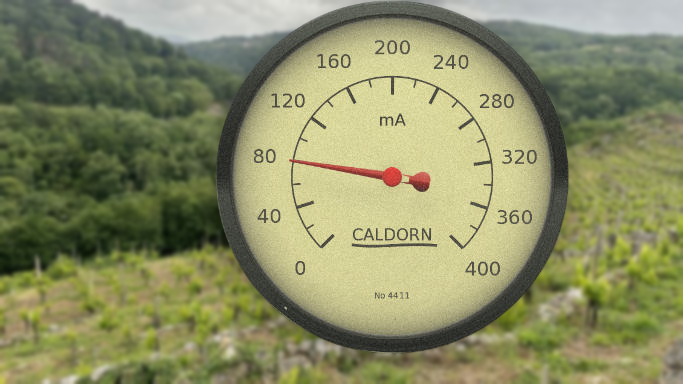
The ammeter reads 80 mA
